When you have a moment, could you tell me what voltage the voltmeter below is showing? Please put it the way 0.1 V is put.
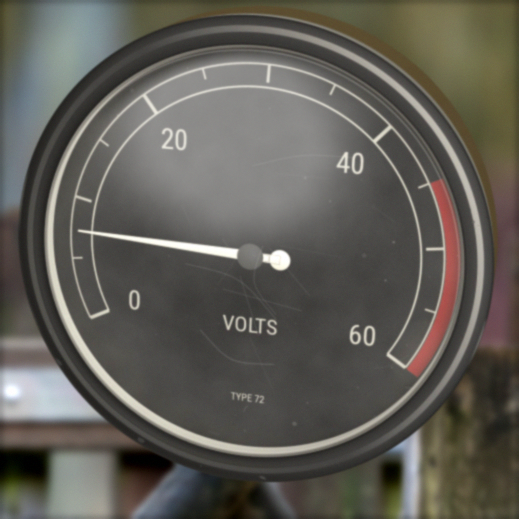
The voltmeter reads 7.5 V
